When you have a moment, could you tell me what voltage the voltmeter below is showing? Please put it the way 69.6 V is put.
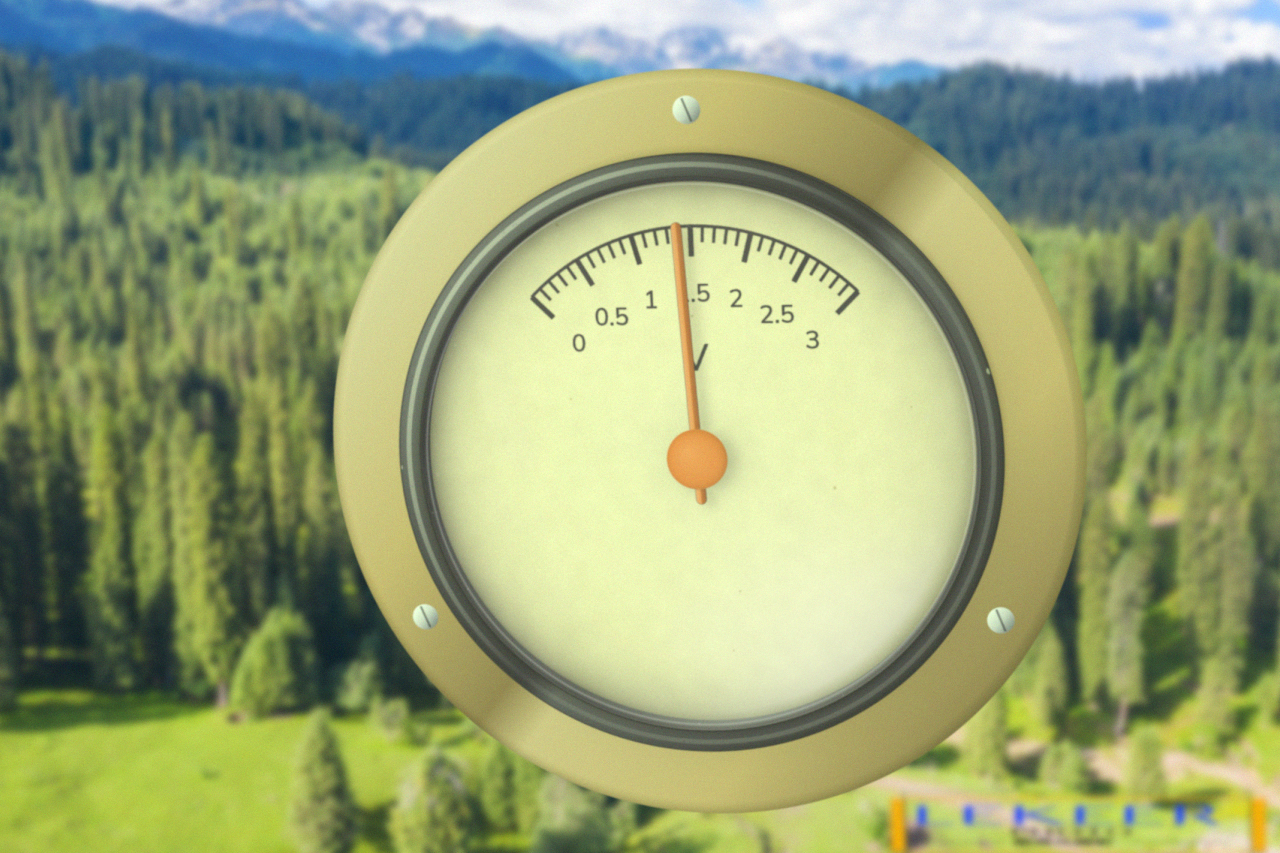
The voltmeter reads 1.4 V
